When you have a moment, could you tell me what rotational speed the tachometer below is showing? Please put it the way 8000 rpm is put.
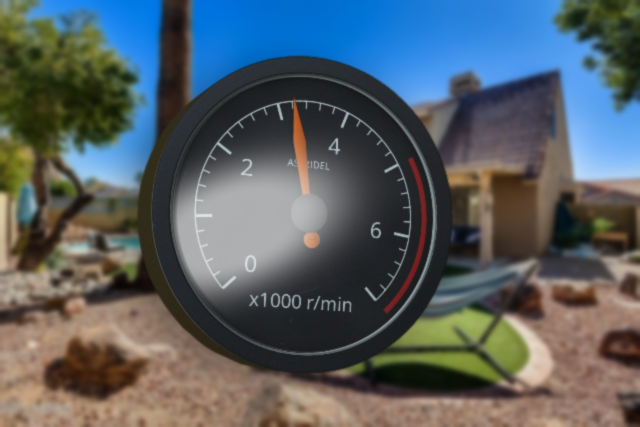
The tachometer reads 3200 rpm
